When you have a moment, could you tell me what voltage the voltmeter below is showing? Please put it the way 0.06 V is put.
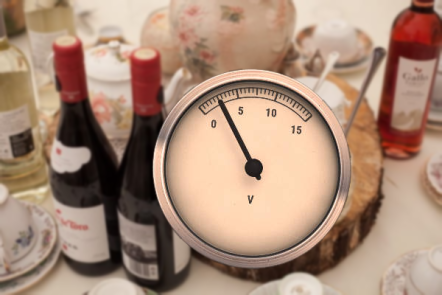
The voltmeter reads 2.5 V
